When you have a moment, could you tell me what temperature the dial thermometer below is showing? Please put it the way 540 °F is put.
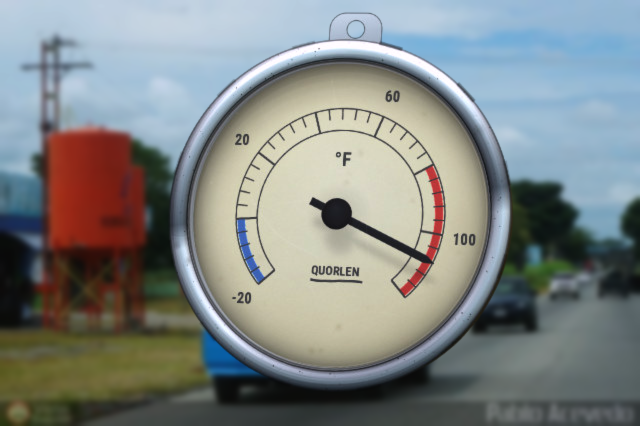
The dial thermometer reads 108 °F
